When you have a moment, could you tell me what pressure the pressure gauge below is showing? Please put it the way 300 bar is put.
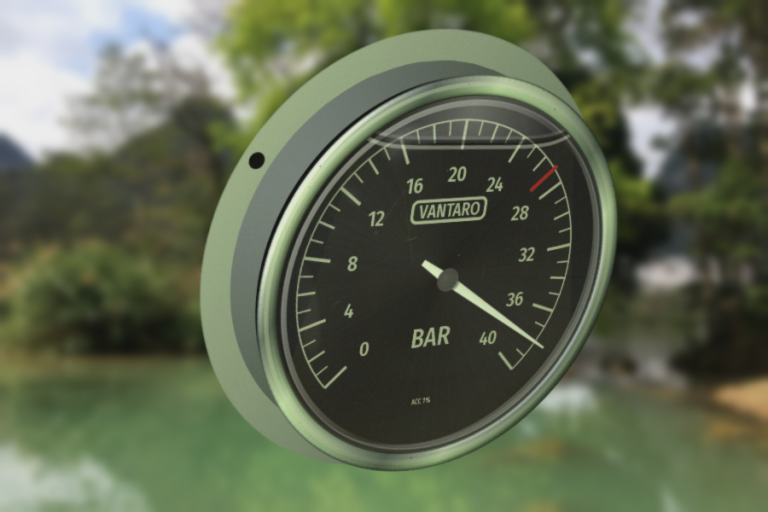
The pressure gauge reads 38 bar
